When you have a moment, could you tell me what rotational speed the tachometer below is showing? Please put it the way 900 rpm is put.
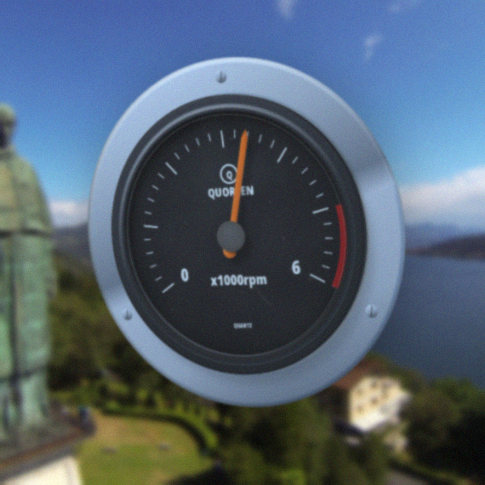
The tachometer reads 3400 rpm
